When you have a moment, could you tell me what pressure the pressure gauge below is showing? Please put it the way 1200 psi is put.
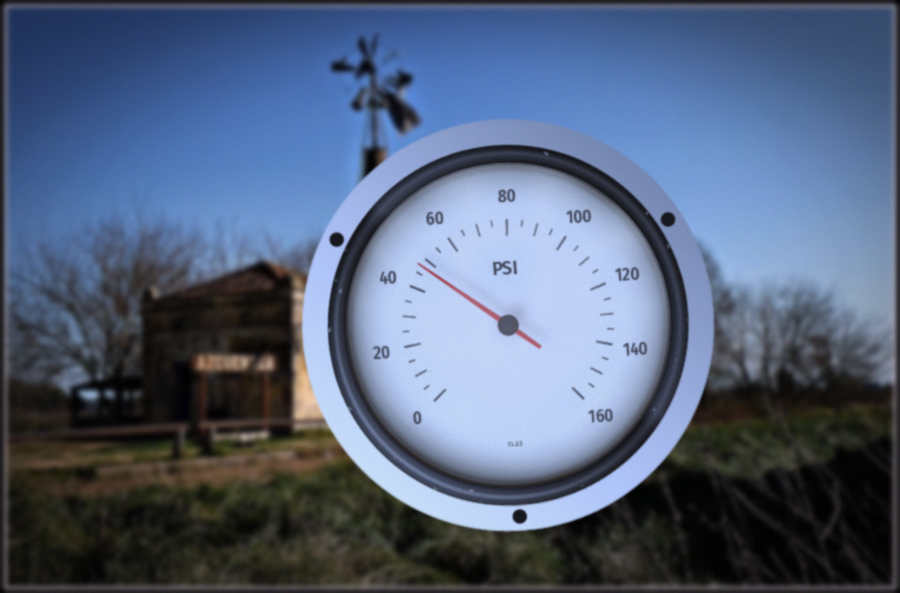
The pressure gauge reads 47.5 psi
